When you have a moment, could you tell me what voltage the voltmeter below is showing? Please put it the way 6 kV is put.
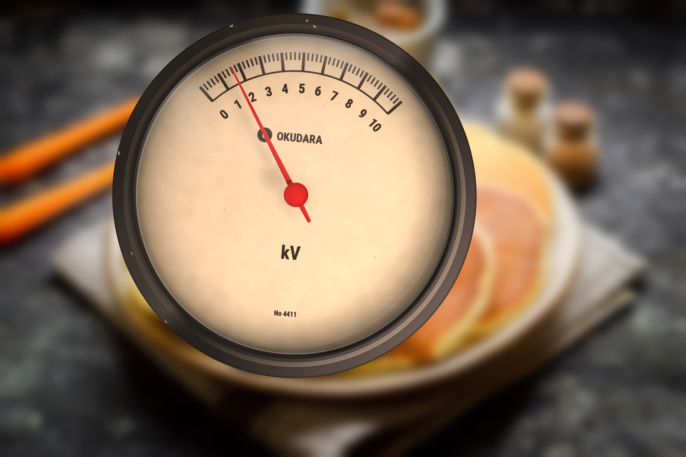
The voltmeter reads 1.6 kV
